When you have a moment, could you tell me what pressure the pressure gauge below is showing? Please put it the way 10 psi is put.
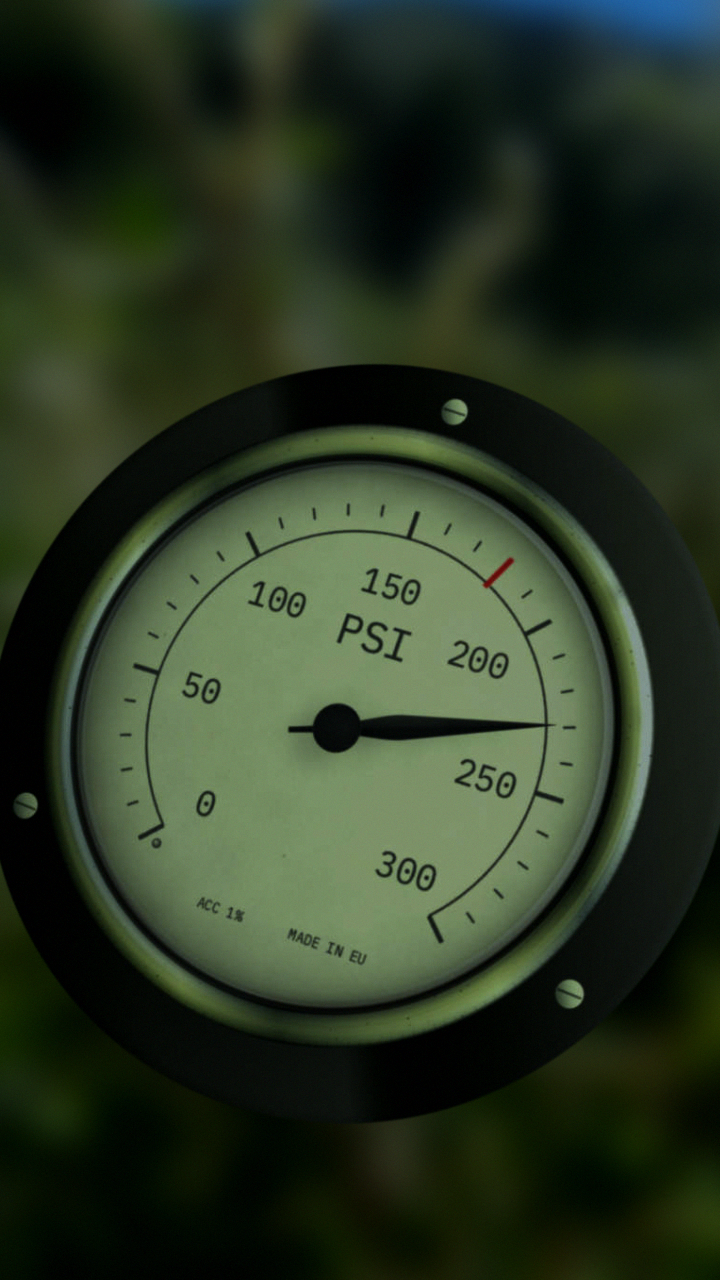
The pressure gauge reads 230 psi
